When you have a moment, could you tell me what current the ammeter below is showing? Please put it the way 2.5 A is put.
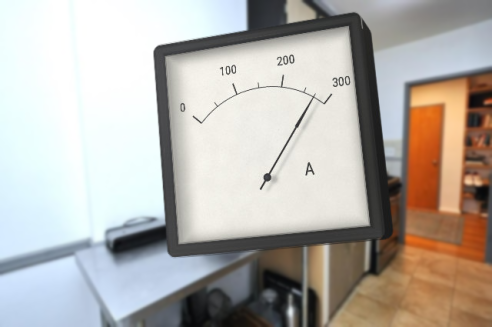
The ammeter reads 275 A
